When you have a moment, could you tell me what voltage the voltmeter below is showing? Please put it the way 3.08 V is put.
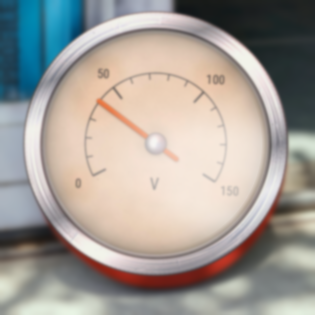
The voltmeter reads 40 V
